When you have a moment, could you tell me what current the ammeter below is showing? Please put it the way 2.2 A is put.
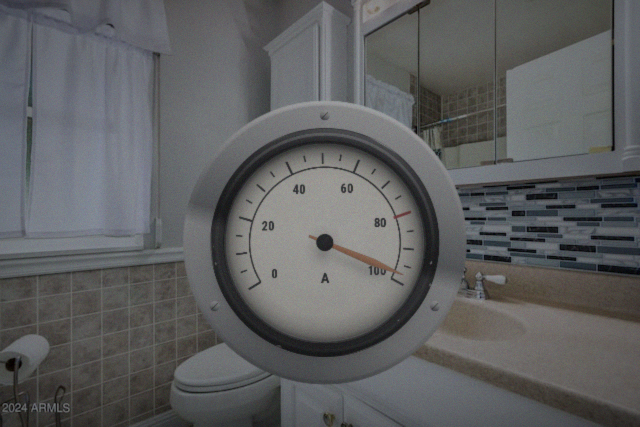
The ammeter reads 97.5 A
